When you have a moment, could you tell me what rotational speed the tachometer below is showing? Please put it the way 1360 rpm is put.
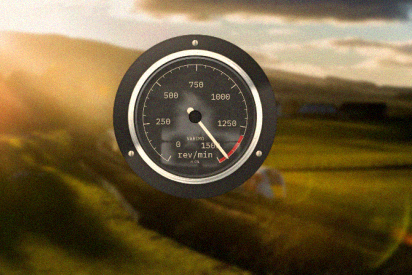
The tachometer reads 1450 rpm
